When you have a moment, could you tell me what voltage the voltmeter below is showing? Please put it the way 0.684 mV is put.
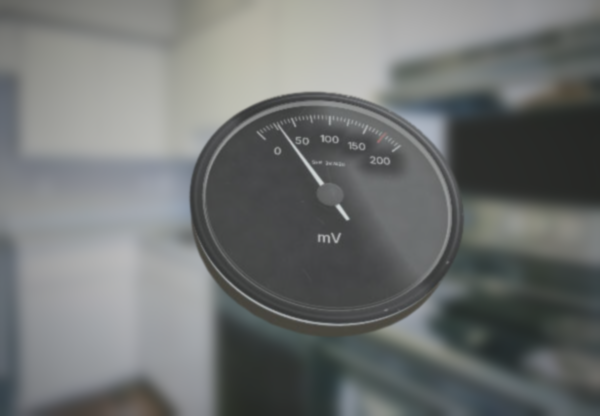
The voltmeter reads 25 mV
